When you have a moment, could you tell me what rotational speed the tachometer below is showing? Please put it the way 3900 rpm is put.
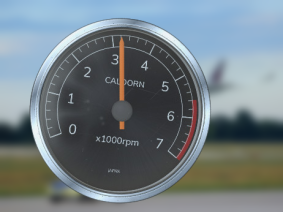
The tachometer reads 3200 rpm
